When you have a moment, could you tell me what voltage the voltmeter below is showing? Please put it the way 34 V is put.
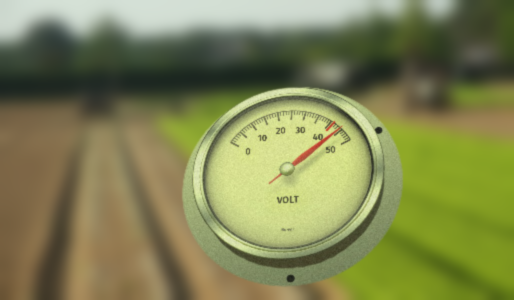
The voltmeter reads 45 V
